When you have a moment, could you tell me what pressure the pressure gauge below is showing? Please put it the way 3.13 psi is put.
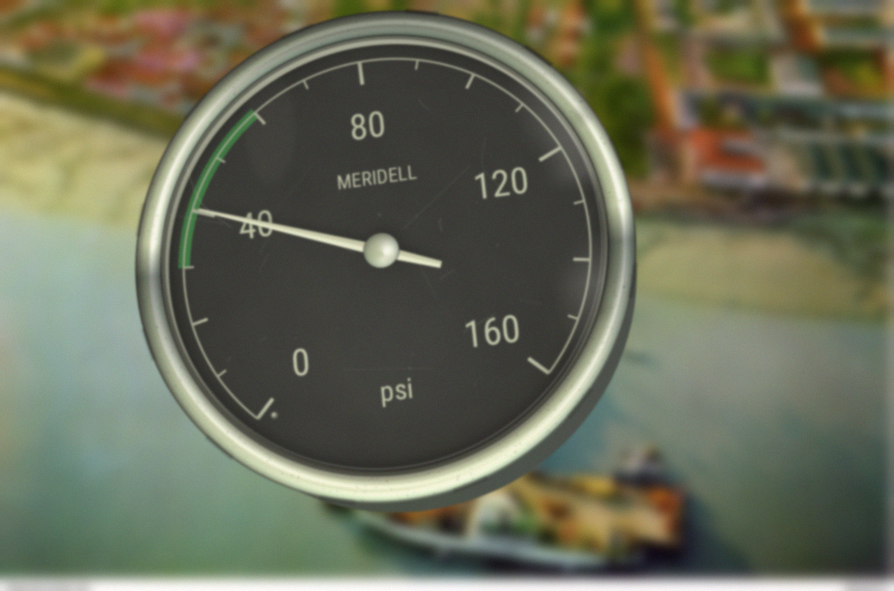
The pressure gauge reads 40 psi
